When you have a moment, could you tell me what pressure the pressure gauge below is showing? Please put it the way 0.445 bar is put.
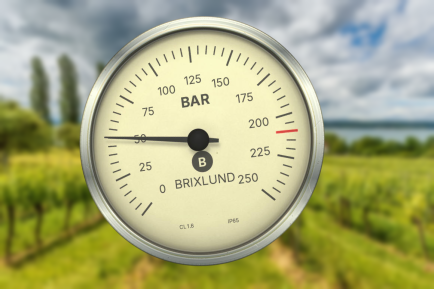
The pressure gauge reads 50 bar
